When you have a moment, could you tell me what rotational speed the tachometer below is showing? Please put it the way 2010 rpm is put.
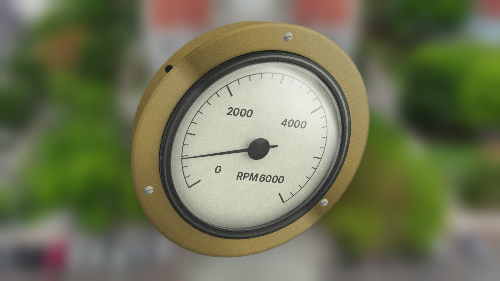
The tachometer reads 600 rpm
